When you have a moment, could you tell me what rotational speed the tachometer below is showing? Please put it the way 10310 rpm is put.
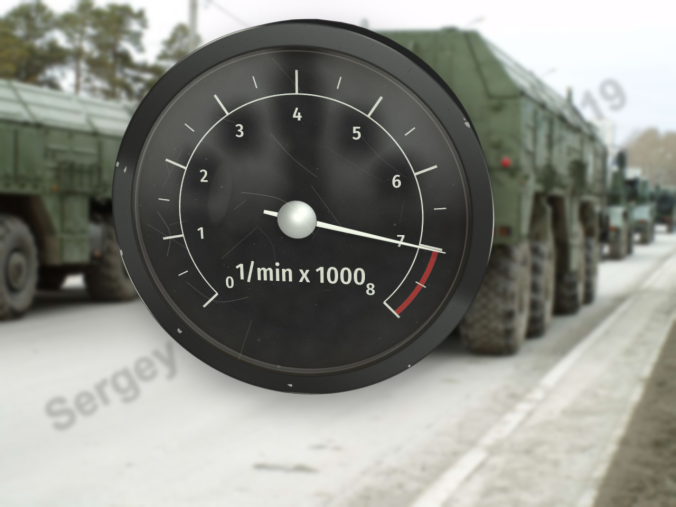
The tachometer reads 7000 rpm
